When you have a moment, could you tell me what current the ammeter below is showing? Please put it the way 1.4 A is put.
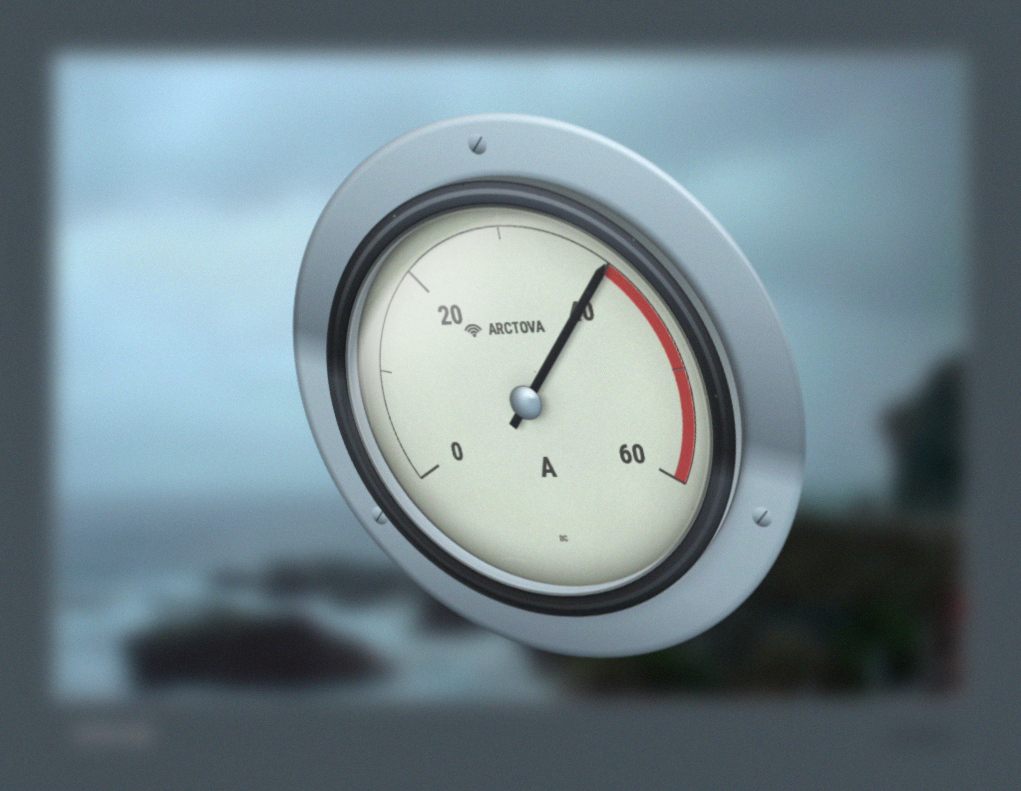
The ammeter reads 40 A
